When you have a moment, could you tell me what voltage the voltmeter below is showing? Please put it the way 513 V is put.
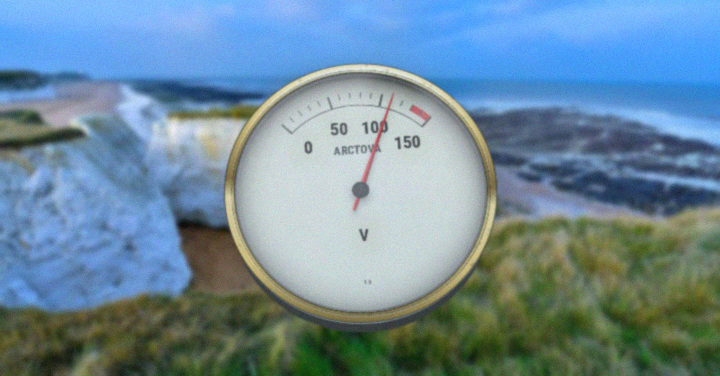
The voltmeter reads 110 V
